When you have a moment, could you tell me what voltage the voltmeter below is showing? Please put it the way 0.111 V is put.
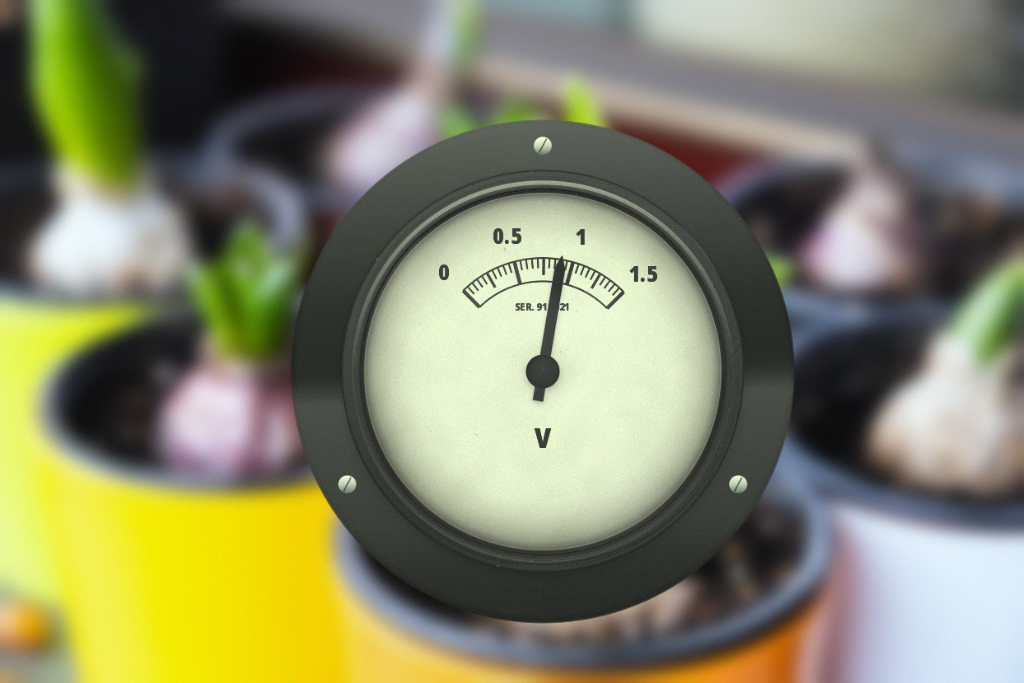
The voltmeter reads 0.9 V
